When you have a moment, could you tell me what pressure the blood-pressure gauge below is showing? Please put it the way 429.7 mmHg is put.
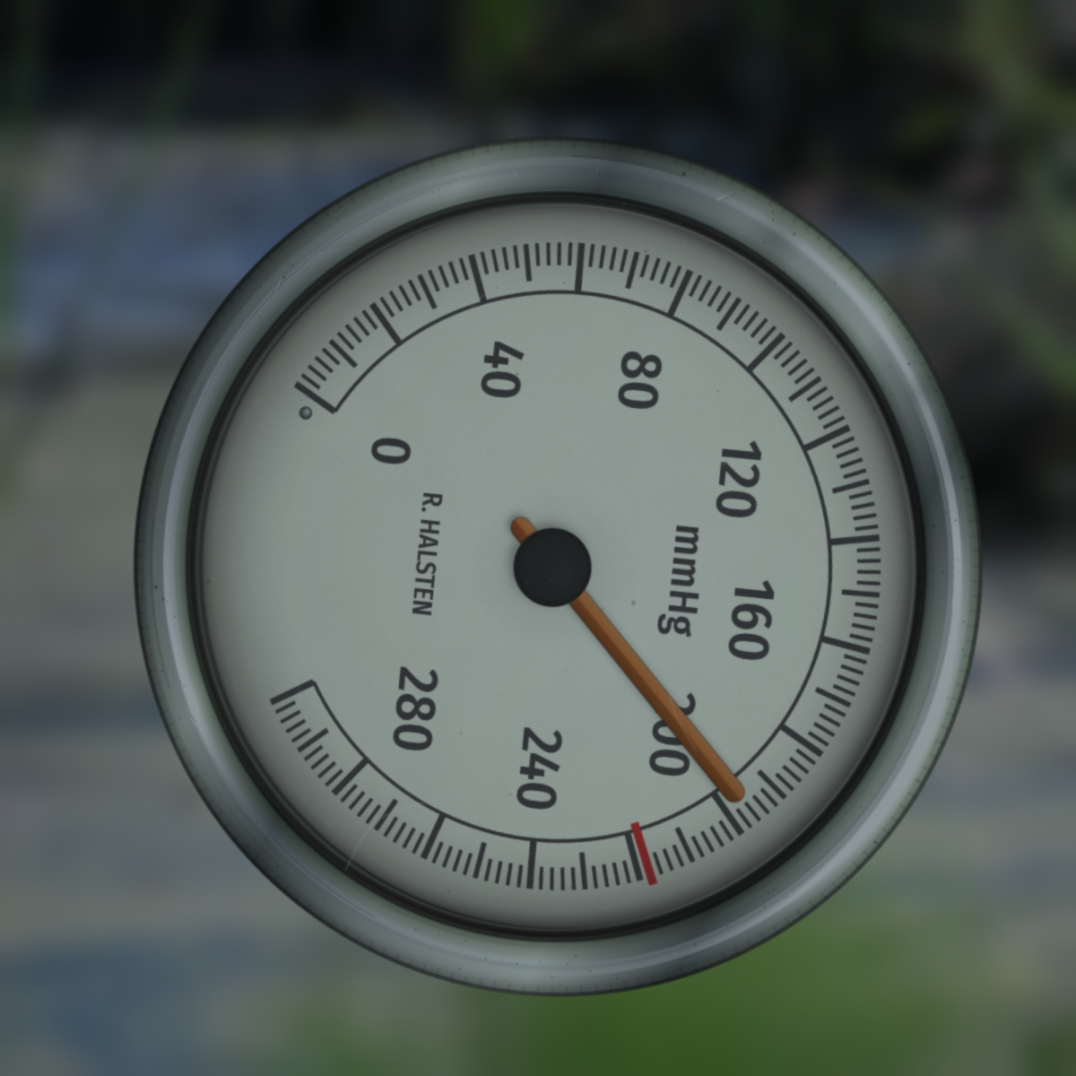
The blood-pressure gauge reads 196 mmHg
